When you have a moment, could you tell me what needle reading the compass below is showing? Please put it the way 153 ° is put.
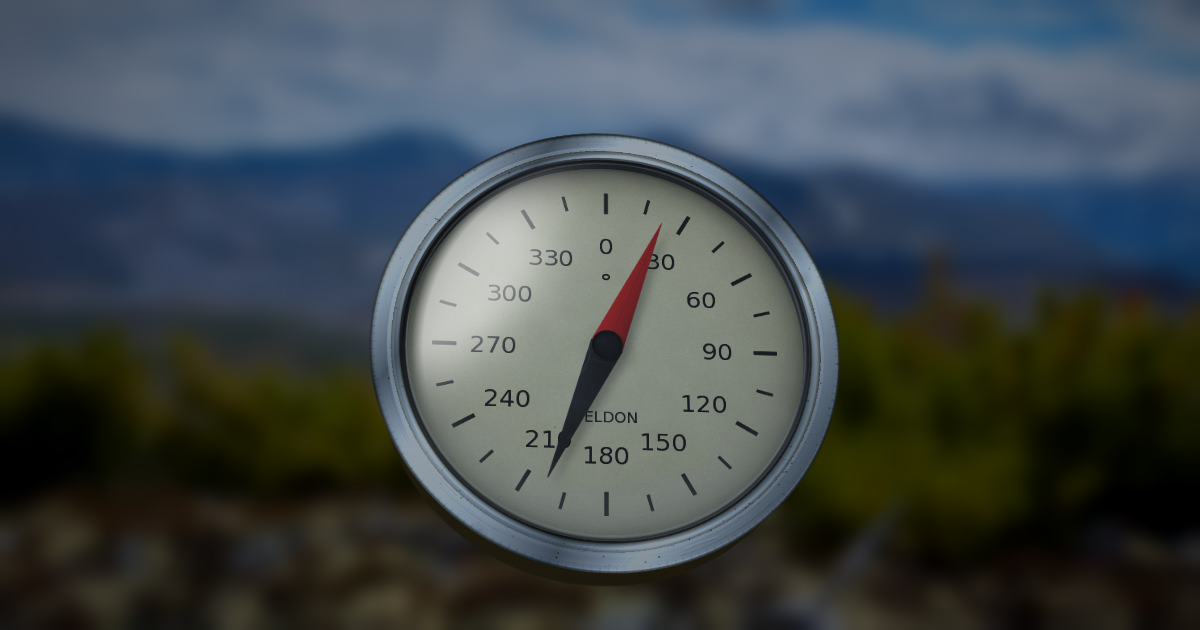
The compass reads 22.5 °
